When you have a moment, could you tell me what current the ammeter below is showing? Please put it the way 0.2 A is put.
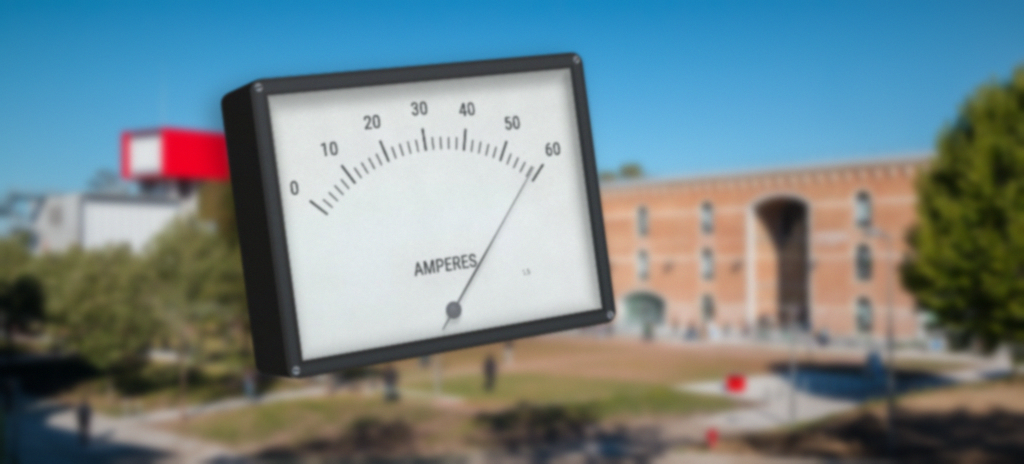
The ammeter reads 58 A
